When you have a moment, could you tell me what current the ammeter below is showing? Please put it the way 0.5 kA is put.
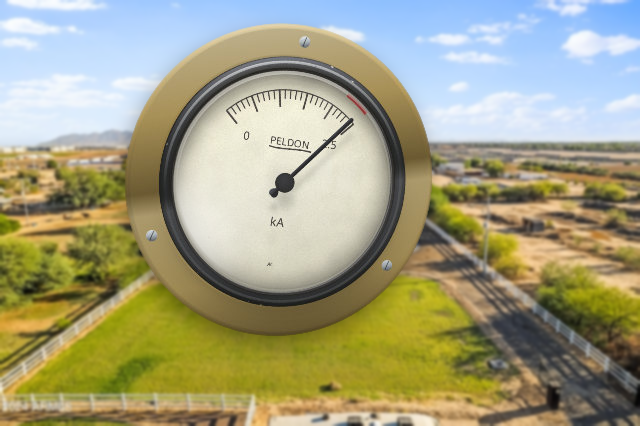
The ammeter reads 2.4 kA
